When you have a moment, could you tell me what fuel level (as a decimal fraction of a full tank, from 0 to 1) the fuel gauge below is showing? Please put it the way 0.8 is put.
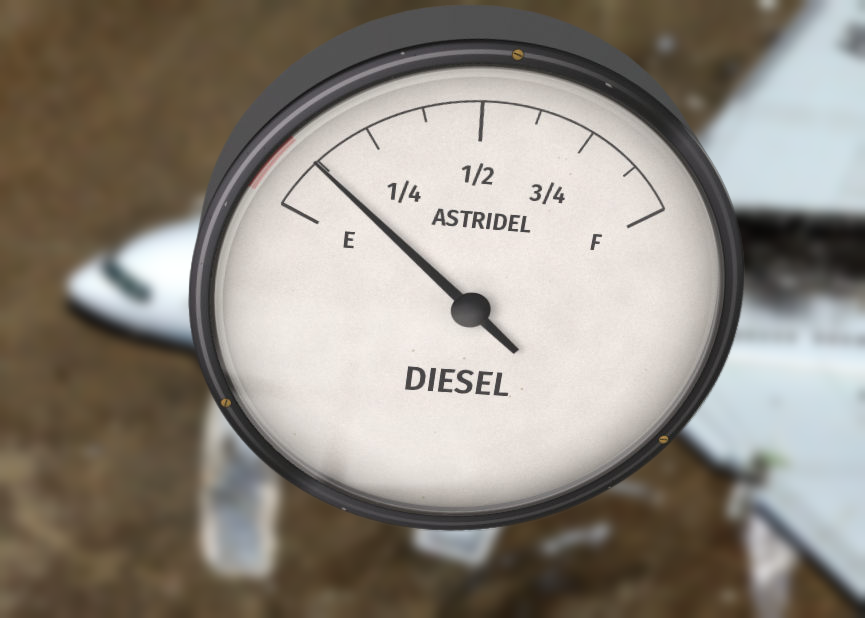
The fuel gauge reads 0.125
